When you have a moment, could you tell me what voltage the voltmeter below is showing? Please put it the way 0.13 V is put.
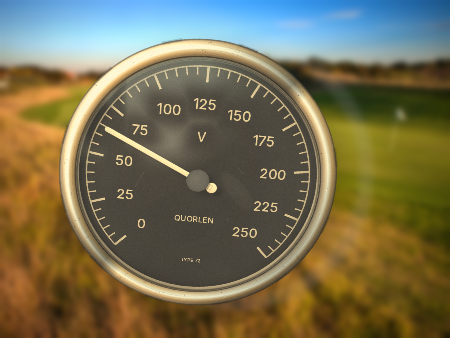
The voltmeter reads 65 V
